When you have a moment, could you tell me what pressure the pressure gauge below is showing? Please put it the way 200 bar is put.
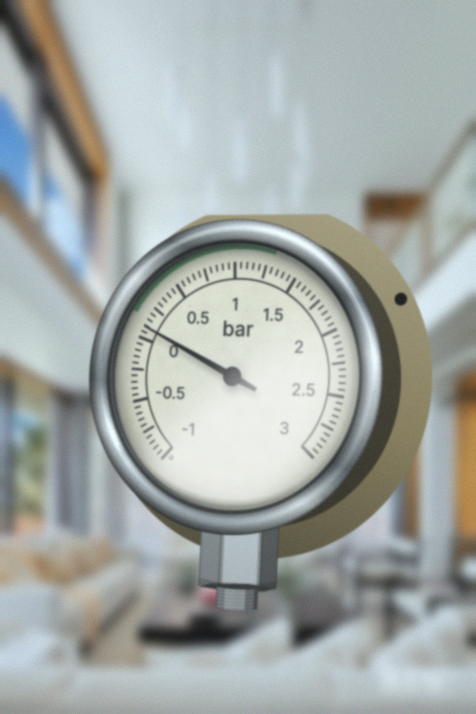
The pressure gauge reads 0.1 bar
